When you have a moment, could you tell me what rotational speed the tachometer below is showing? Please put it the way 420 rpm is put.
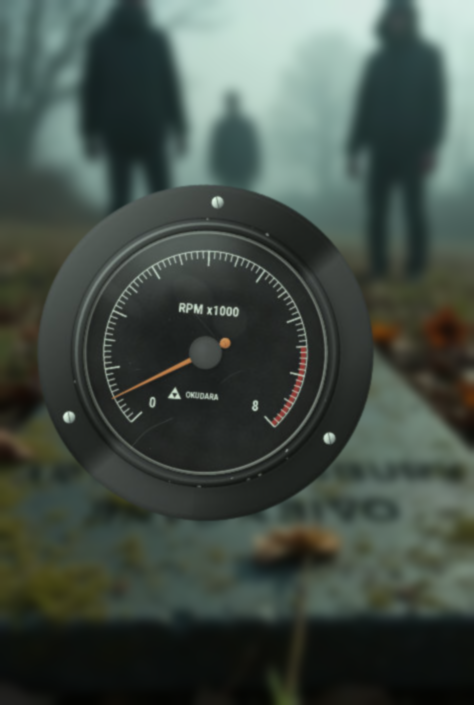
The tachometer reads 500 rpm
